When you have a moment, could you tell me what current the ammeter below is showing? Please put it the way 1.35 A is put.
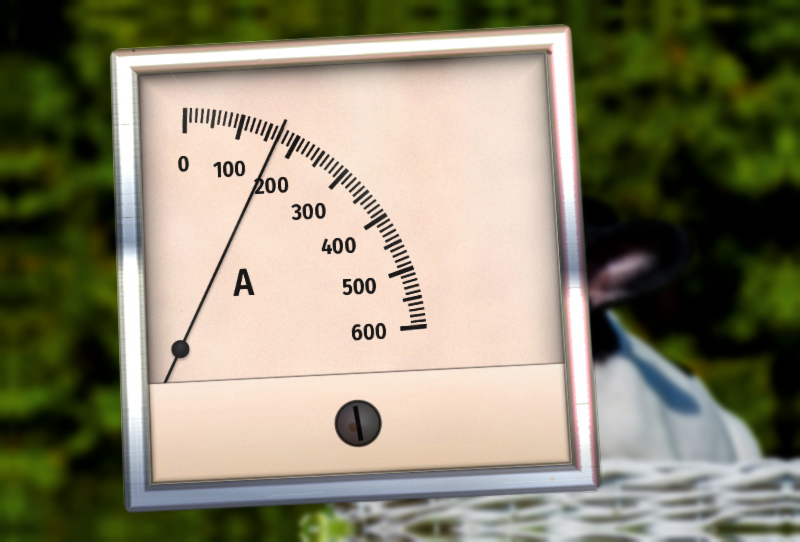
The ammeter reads 170 A
